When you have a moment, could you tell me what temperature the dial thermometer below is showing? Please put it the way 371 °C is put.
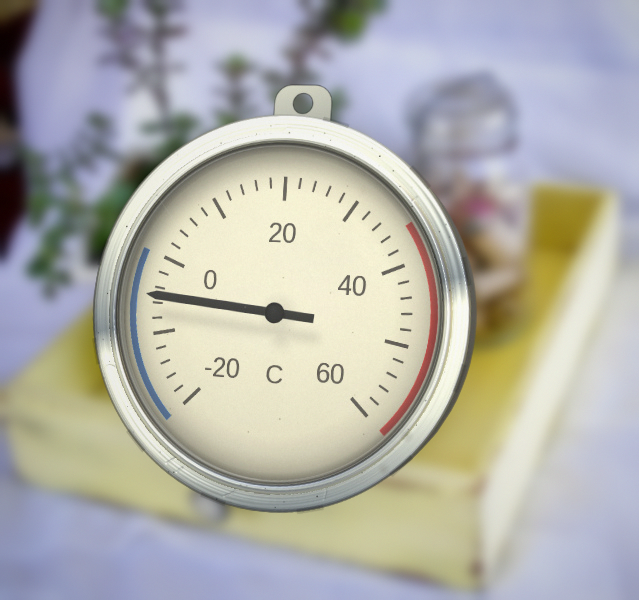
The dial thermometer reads -5 °C
